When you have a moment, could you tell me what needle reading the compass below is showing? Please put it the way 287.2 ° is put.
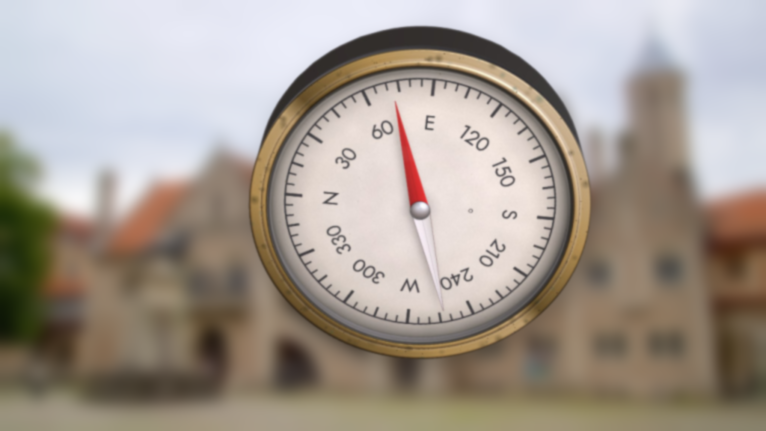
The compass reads 72.5 °
